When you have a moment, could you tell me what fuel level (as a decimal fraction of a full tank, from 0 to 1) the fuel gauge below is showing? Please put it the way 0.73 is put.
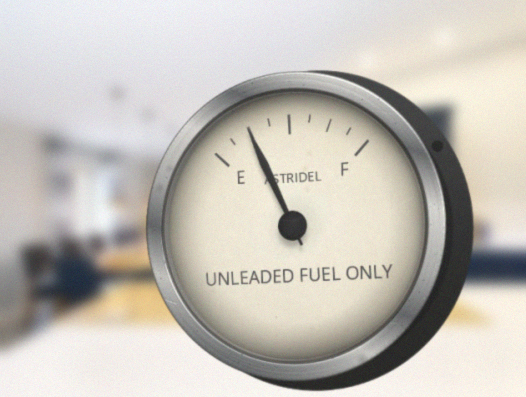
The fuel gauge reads 0.25
